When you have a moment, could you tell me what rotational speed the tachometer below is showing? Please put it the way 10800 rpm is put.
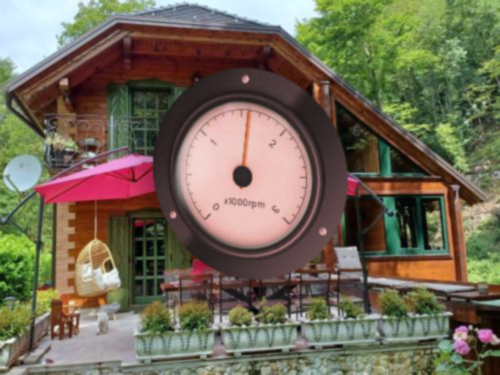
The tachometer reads 1600 rpm
